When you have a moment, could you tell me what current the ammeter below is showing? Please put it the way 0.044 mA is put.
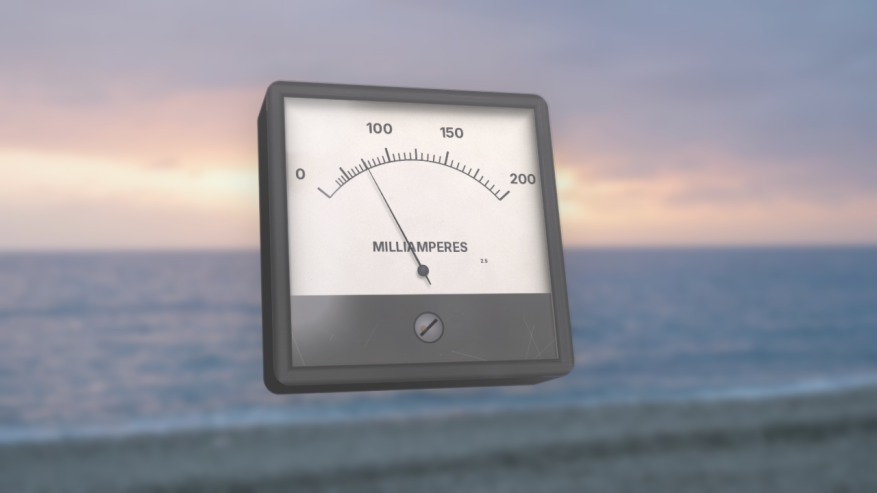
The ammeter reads 75 mA
